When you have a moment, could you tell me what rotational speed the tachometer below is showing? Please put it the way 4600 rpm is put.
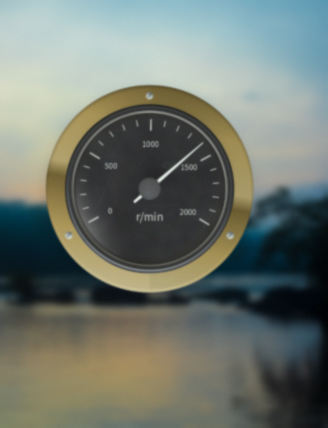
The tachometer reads 1400 rpm
